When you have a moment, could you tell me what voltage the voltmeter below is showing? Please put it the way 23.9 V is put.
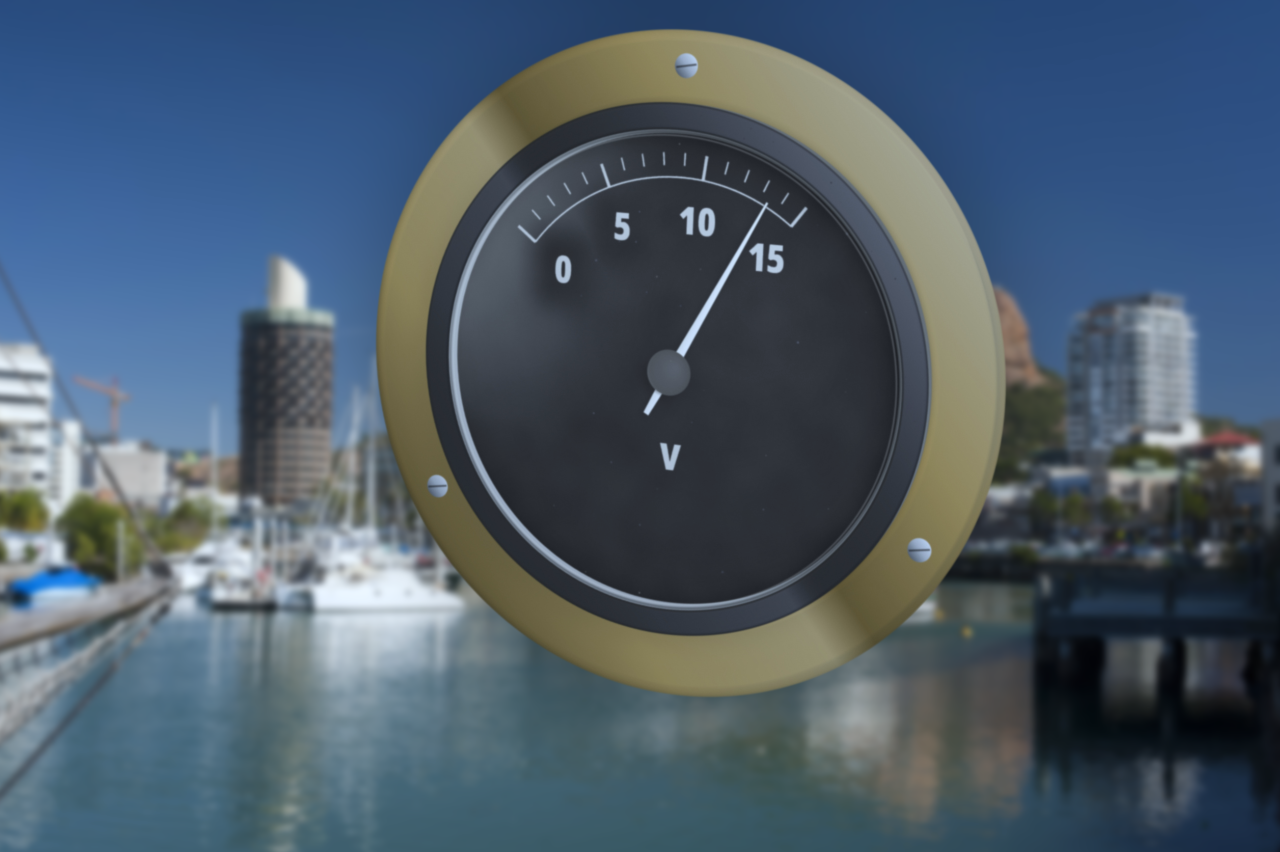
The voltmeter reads 13.5 V
